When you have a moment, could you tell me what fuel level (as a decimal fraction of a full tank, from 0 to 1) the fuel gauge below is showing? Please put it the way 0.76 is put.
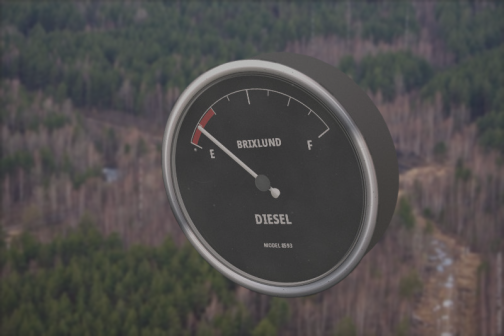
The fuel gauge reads 0.125
